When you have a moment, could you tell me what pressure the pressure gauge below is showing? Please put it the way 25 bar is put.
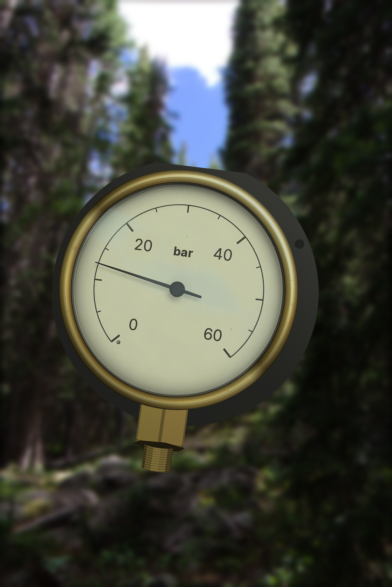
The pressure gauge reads 12.5 bar
